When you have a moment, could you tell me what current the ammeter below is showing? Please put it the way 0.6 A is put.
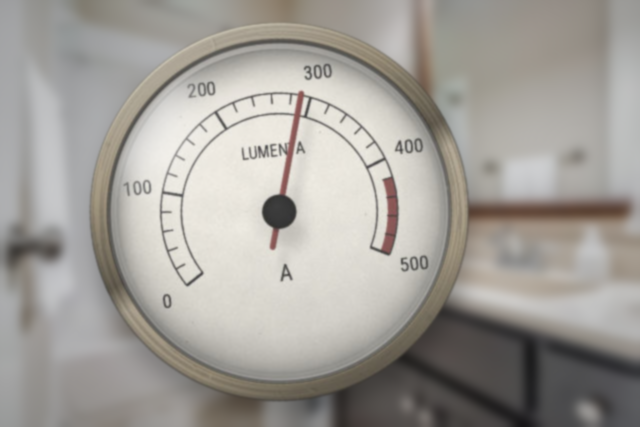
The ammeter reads 290 A
